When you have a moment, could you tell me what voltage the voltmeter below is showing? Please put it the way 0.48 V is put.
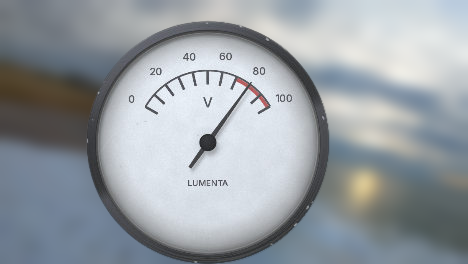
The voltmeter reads 80 V
